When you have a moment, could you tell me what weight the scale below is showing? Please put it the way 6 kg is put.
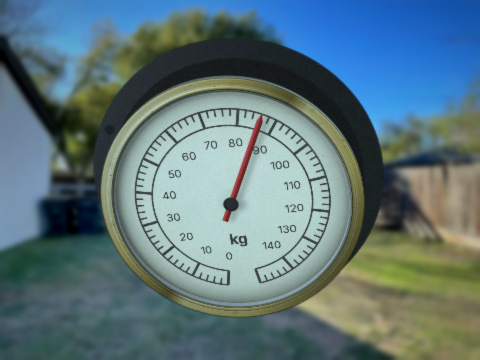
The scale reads 86 kg
